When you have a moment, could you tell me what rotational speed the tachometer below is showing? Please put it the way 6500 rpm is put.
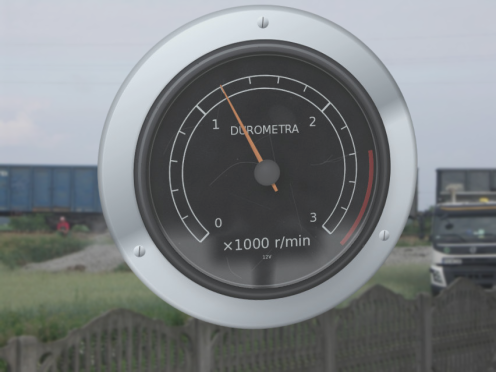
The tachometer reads 1200 rpm
